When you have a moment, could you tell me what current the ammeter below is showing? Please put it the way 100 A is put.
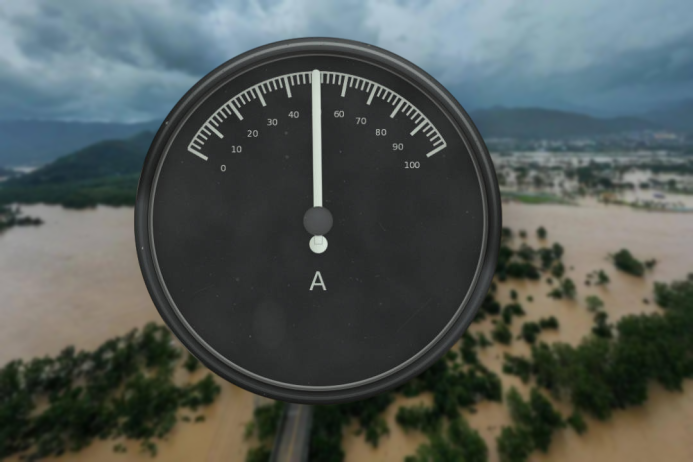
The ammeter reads 50 A
